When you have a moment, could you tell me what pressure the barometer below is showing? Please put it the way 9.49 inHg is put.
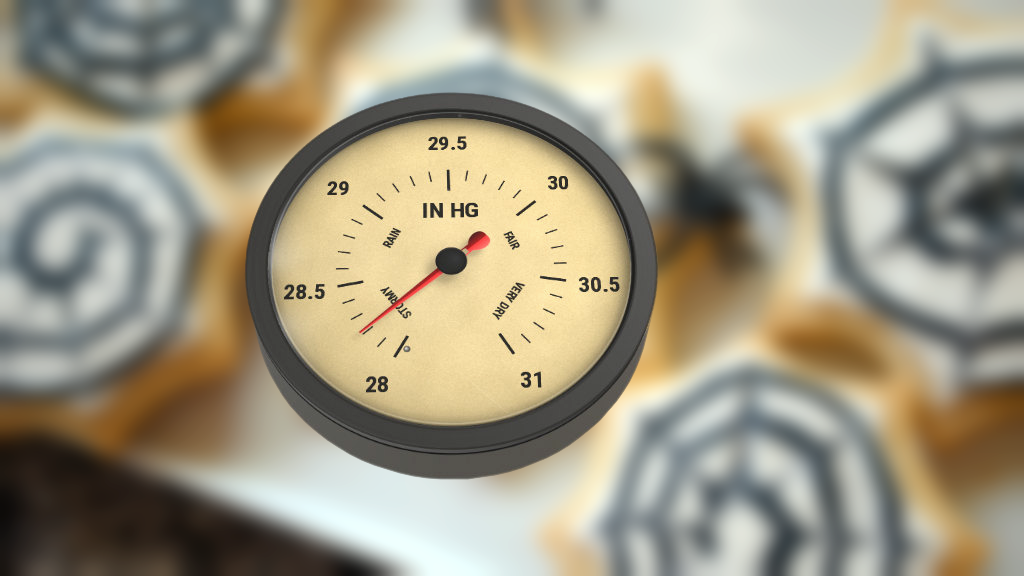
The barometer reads 28.2 inHg
